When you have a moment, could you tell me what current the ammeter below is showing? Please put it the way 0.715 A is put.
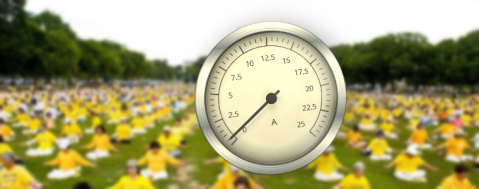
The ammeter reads 0.5 A
